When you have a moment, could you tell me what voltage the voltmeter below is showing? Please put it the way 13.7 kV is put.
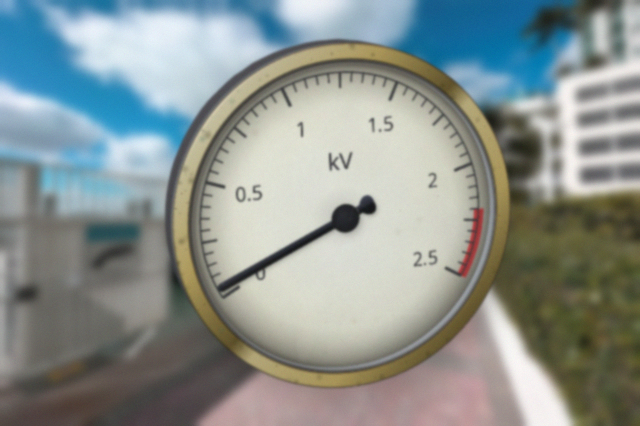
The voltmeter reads 0.05 kV
